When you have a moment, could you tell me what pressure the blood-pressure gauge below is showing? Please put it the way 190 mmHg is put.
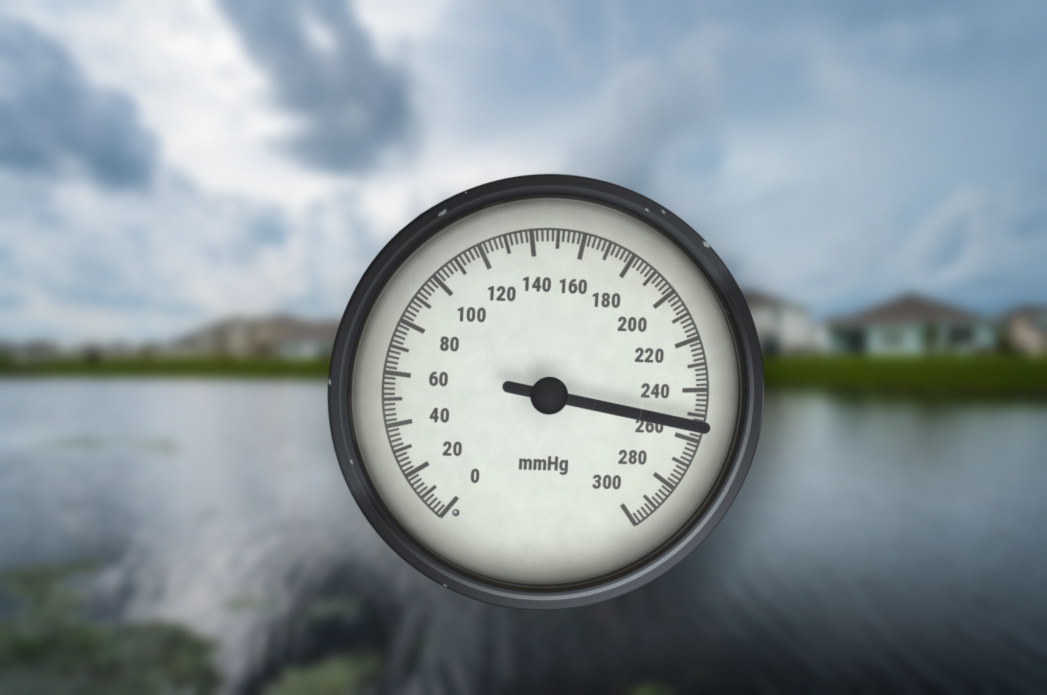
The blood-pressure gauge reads 254 mmHg
